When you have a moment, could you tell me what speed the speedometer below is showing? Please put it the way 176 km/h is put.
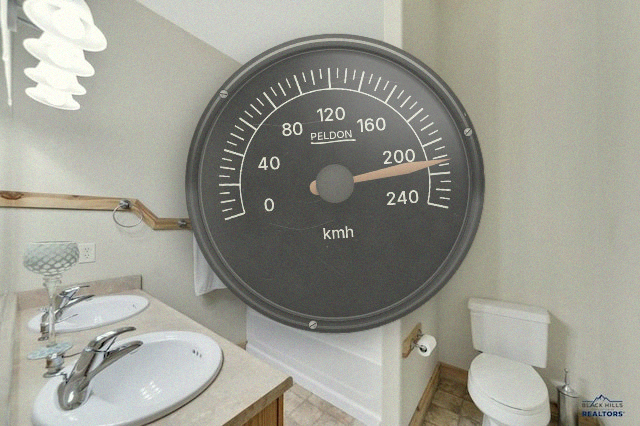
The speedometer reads 212.5 km/h
